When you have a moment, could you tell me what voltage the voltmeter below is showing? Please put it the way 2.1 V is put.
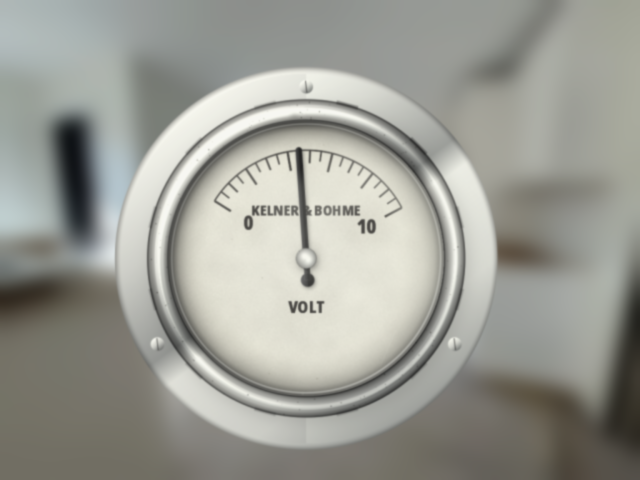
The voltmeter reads 4.5 V
